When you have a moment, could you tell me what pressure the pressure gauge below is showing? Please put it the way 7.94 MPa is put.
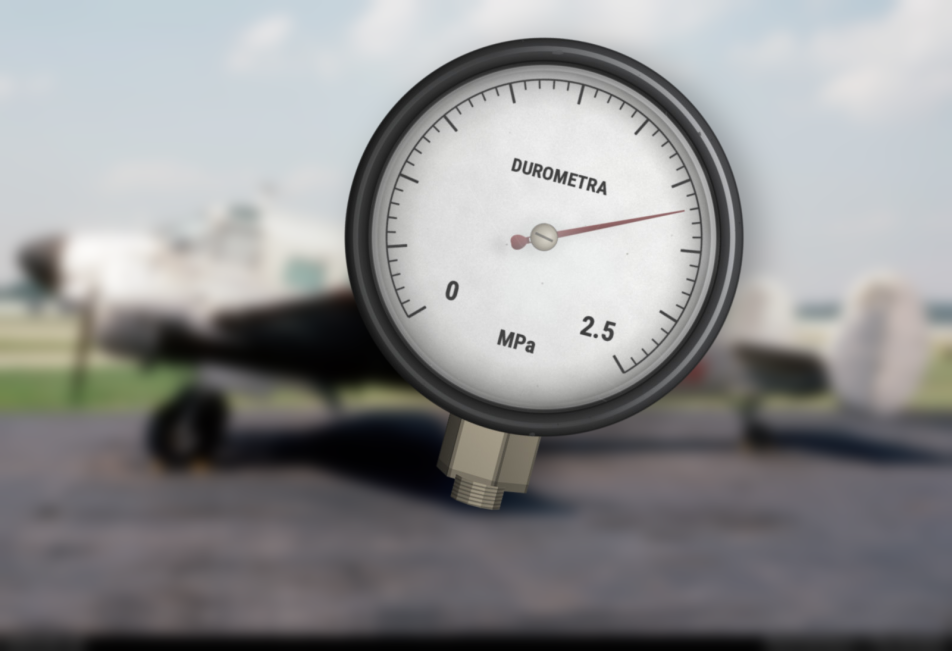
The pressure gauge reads 1.85 MPa
